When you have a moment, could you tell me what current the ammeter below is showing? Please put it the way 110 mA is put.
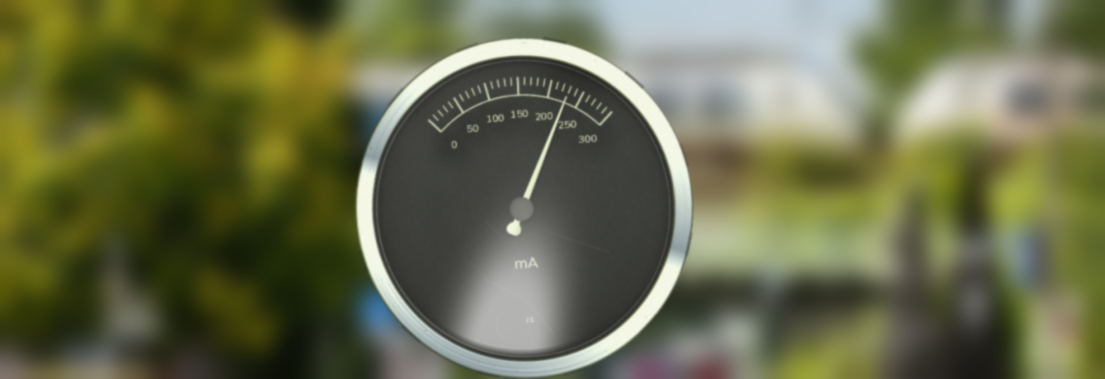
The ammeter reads 230 mA
